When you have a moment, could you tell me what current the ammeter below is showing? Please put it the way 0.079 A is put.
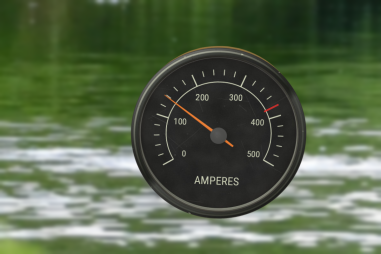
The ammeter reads 140 A
